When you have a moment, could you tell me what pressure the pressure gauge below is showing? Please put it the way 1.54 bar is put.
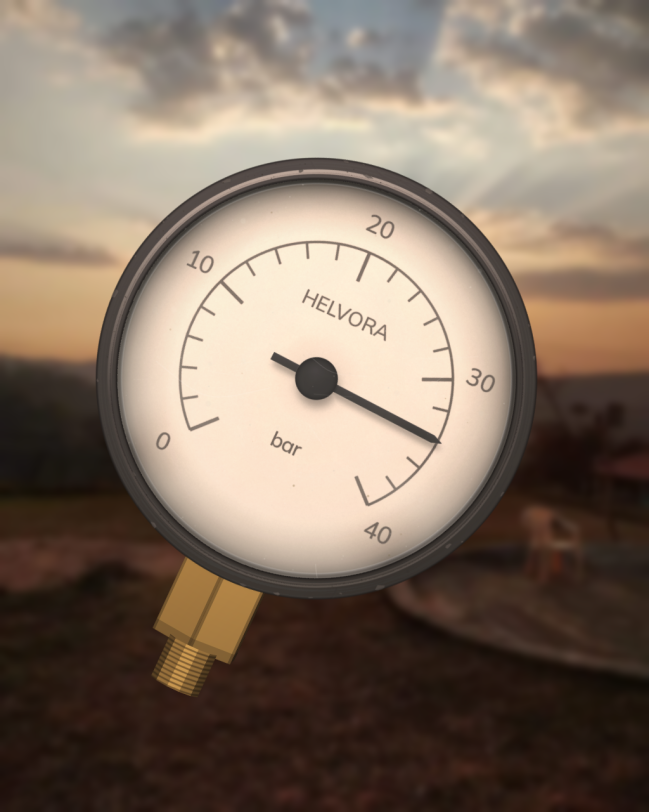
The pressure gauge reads 34 bar
